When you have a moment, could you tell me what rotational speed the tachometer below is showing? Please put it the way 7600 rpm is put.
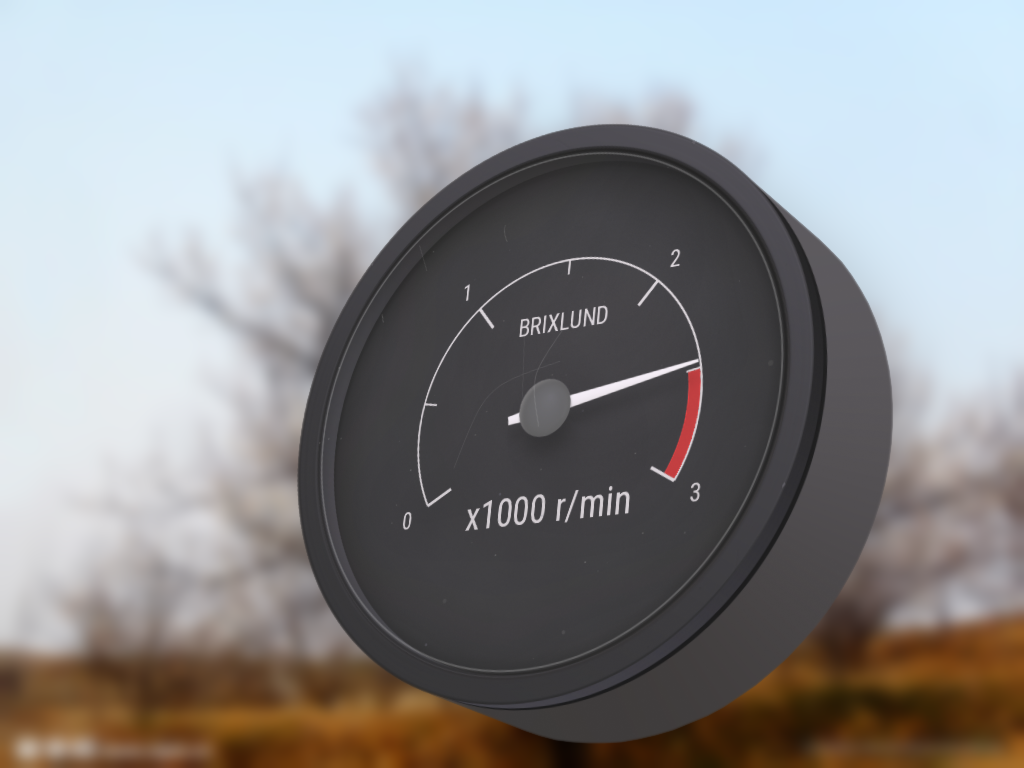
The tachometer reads 2500 rpm
